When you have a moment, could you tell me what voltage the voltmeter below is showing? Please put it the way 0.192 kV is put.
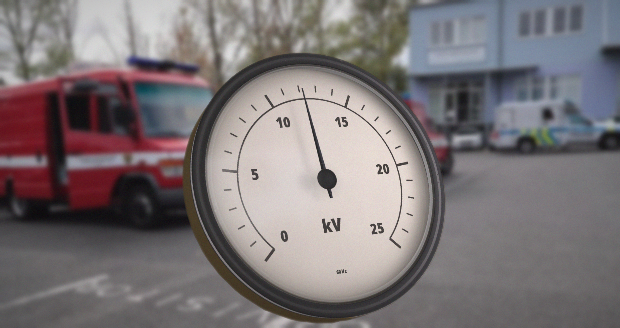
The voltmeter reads 12 kV
